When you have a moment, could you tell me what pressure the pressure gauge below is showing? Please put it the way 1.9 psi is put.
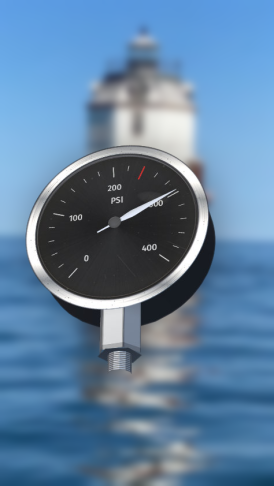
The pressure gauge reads 300 psi
